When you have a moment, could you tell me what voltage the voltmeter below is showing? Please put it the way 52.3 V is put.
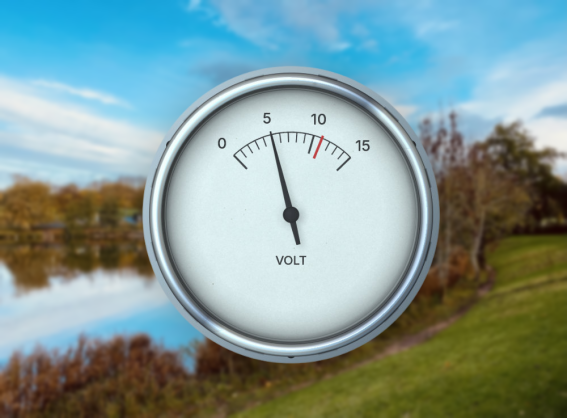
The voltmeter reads 5 V
